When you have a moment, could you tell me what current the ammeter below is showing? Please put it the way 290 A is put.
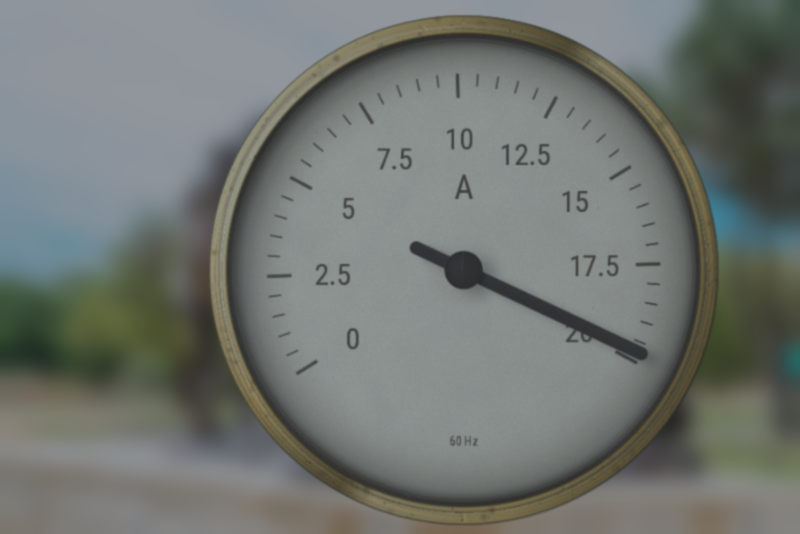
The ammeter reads 19.75 A
